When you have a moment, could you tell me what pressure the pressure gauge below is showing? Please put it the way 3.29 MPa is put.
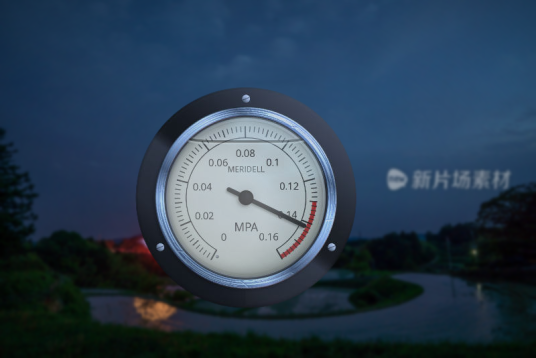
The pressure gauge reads 0.142 MPa
